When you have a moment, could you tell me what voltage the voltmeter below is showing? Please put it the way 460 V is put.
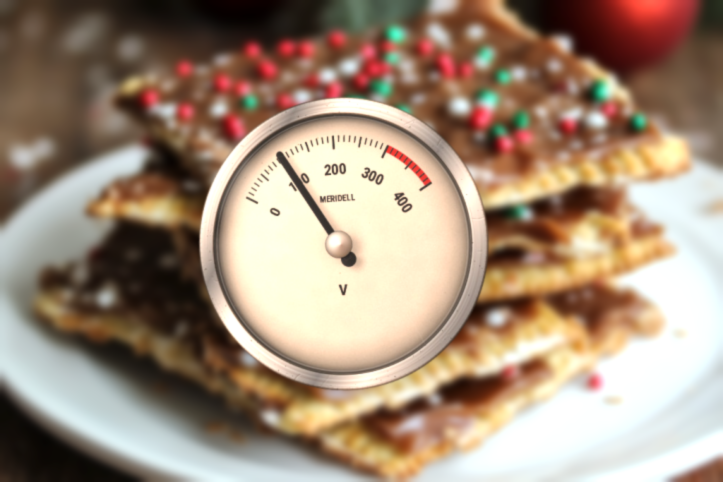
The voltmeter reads 100 V
